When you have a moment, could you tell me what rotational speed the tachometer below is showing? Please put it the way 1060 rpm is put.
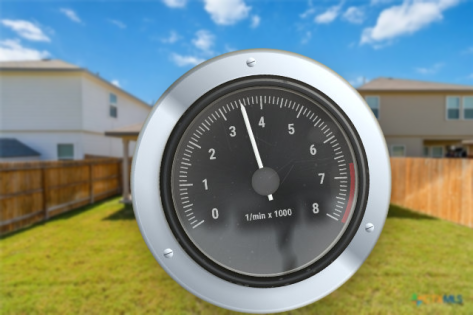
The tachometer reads 3500 rpm
